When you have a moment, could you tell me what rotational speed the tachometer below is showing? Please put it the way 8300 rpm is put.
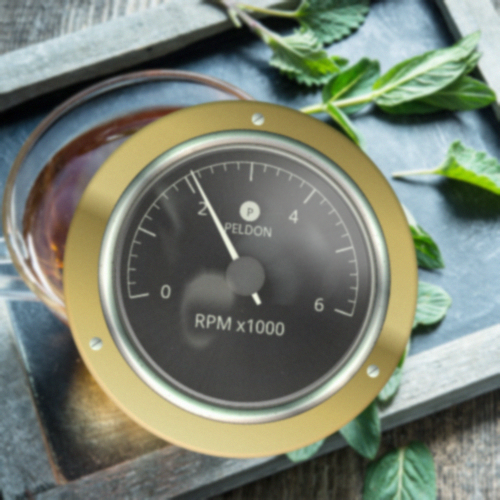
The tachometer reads 2100 rpm
